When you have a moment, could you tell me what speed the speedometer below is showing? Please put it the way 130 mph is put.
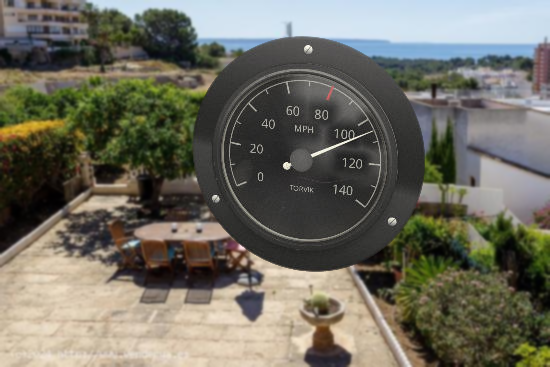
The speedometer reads 105 mph
